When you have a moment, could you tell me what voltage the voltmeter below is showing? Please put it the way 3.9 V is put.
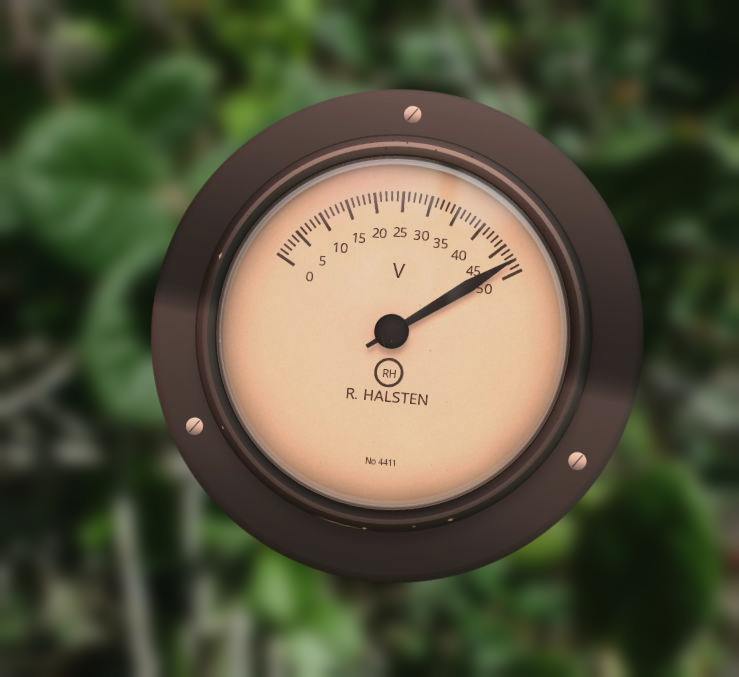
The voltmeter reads 48 V
